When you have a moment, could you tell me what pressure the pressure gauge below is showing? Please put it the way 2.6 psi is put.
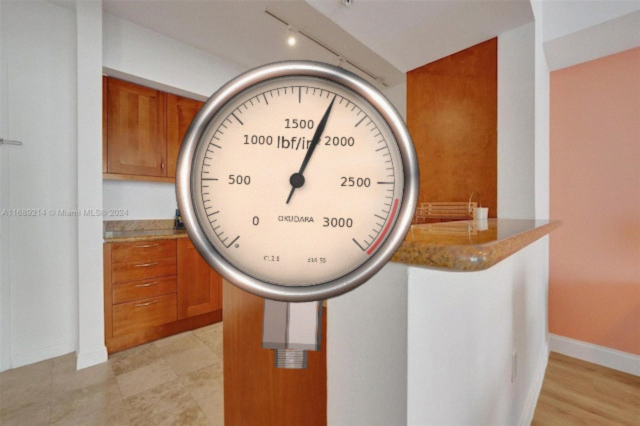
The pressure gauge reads 1750 psi
